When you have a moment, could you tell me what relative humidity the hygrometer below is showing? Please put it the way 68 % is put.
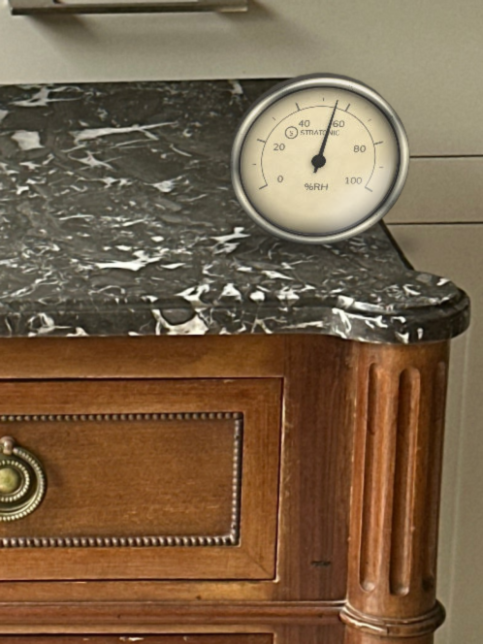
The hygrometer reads 55 %
